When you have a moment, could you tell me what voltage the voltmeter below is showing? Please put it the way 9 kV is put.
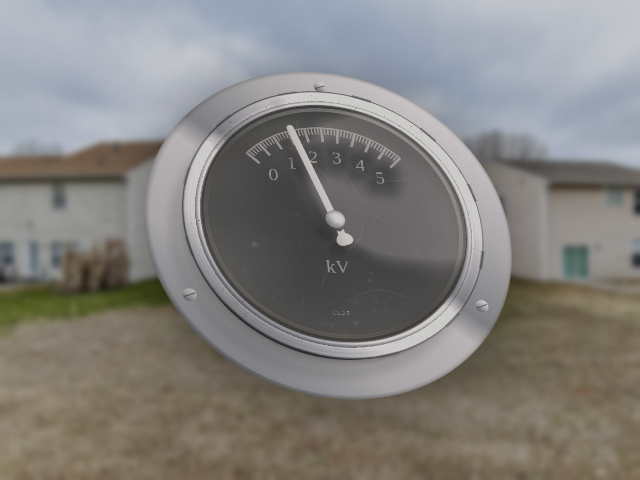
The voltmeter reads 1.5 kV
